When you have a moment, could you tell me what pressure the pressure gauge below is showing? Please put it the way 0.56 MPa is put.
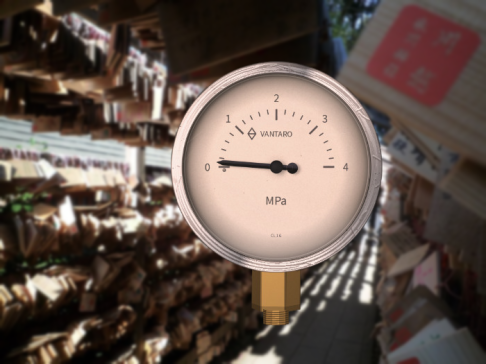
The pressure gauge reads 0.1 MPa
